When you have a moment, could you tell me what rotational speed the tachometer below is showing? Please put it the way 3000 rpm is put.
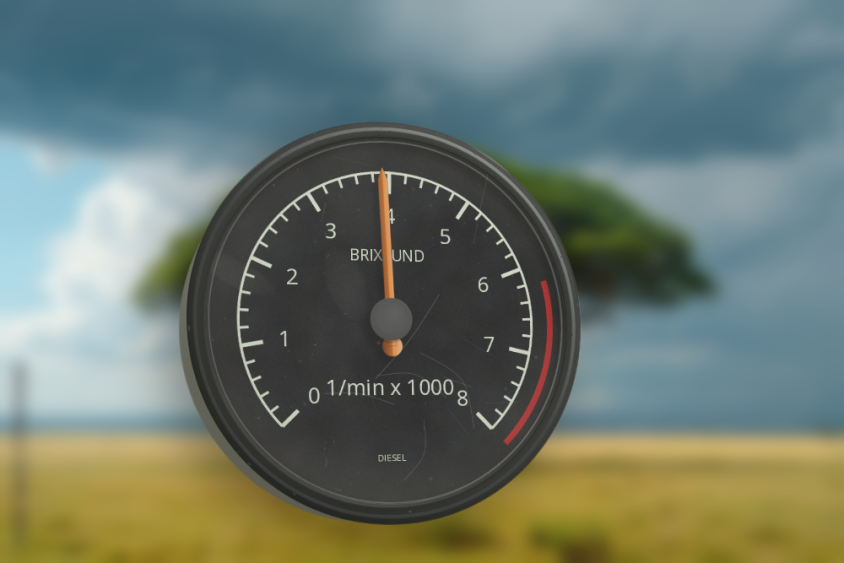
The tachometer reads 3900 rpm
